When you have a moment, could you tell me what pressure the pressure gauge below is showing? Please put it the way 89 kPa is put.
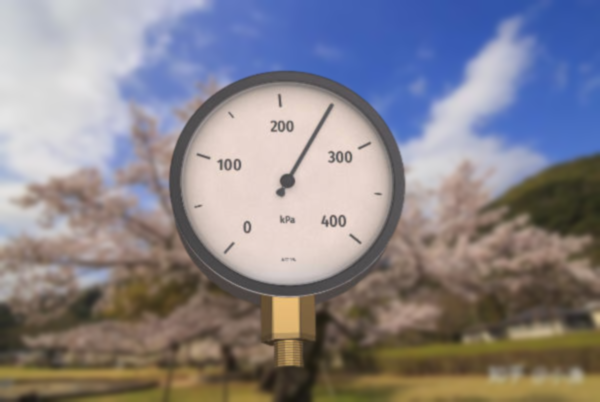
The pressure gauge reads 250 kPa
